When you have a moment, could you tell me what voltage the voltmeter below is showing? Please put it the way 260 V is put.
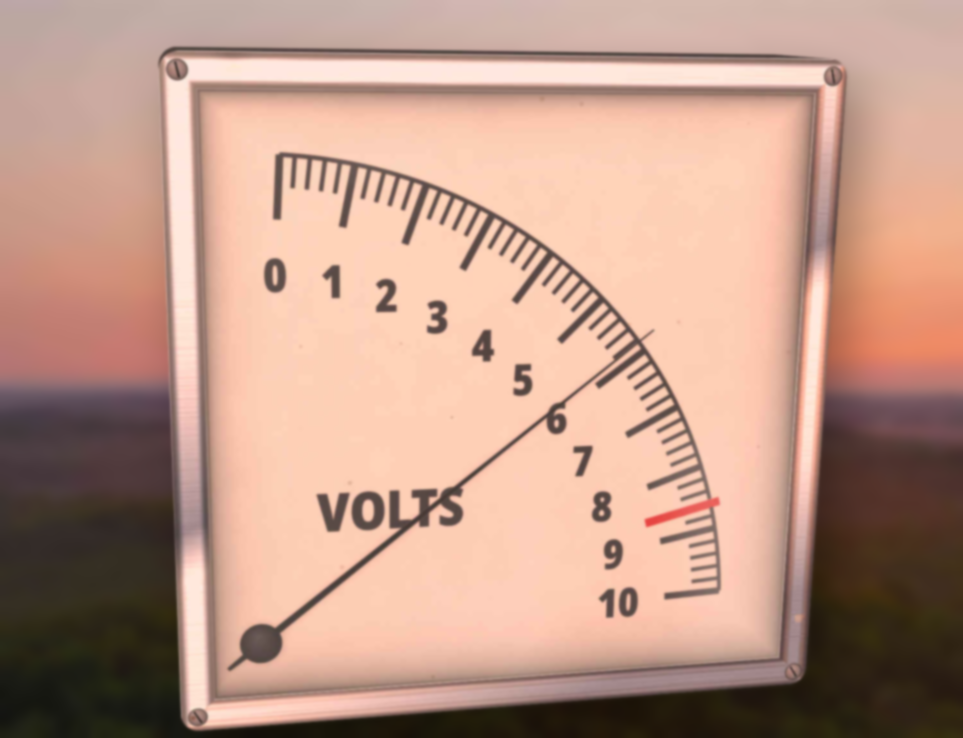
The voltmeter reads 5.8 V
